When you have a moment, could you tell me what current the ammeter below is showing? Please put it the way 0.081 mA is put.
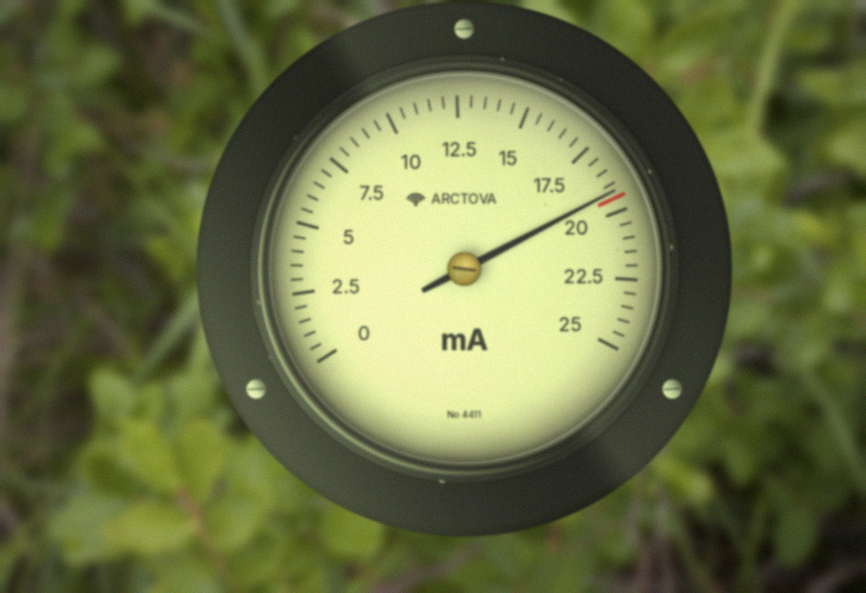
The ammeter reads 19.25 mA
